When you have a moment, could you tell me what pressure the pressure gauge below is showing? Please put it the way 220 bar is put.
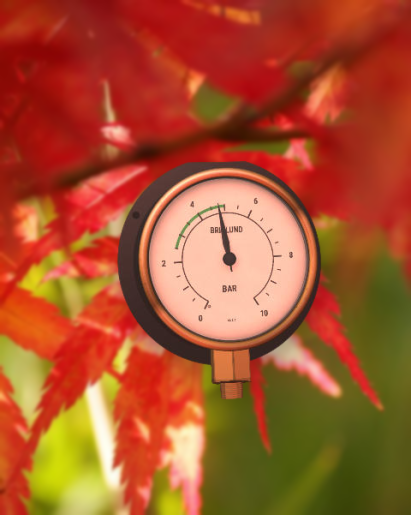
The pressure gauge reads 4.75 bar
